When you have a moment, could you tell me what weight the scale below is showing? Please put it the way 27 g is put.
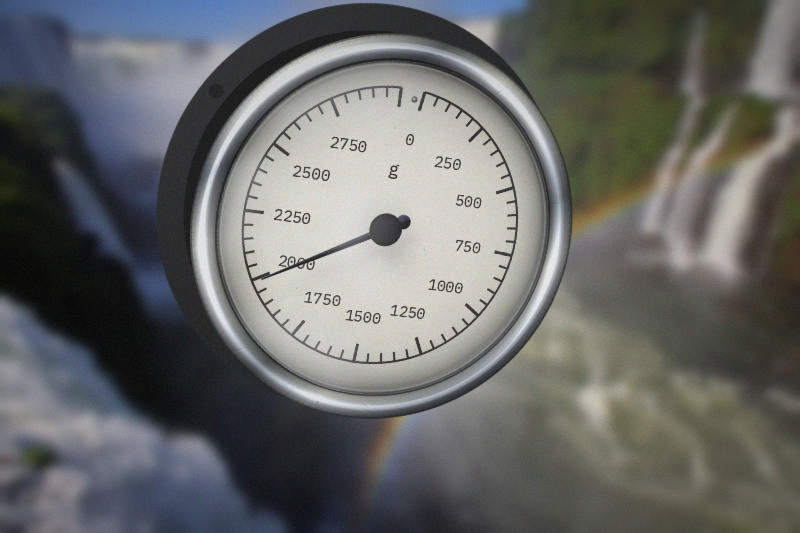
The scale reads 2000 g
